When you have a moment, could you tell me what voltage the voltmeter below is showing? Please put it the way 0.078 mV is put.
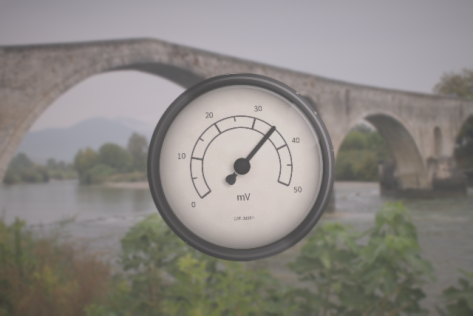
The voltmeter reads 35 mV
